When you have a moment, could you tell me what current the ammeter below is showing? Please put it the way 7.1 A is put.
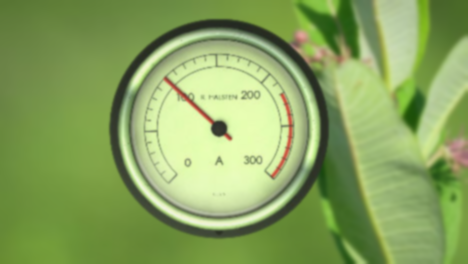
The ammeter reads 100 A
